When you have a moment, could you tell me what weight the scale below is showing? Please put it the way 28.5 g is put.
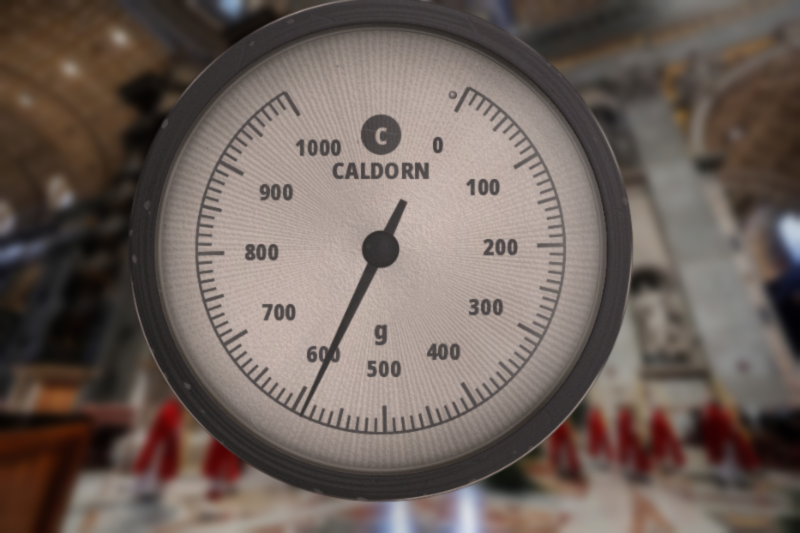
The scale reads 590 g
